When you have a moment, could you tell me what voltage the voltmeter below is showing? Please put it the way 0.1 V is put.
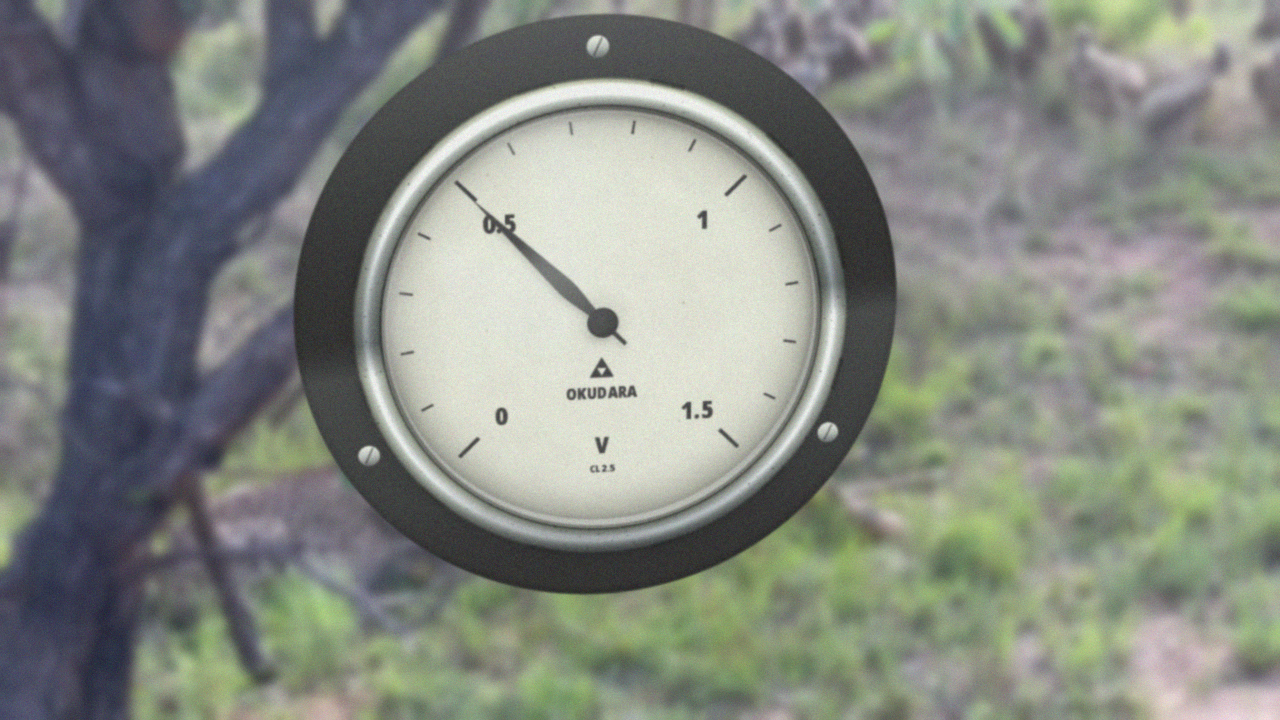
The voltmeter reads 0.5 V
